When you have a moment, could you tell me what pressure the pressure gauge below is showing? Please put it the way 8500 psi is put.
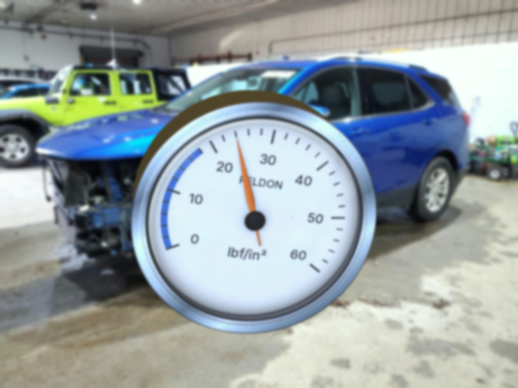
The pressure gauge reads 24 psi
